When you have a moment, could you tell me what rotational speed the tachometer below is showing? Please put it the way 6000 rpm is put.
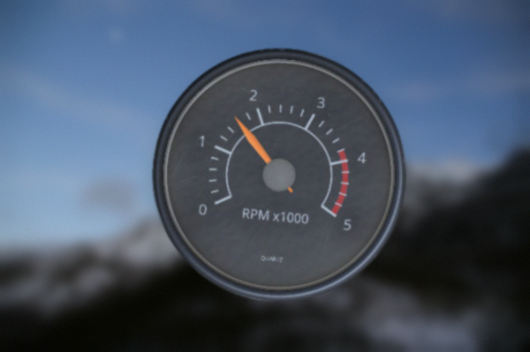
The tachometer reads 1600 rpm
